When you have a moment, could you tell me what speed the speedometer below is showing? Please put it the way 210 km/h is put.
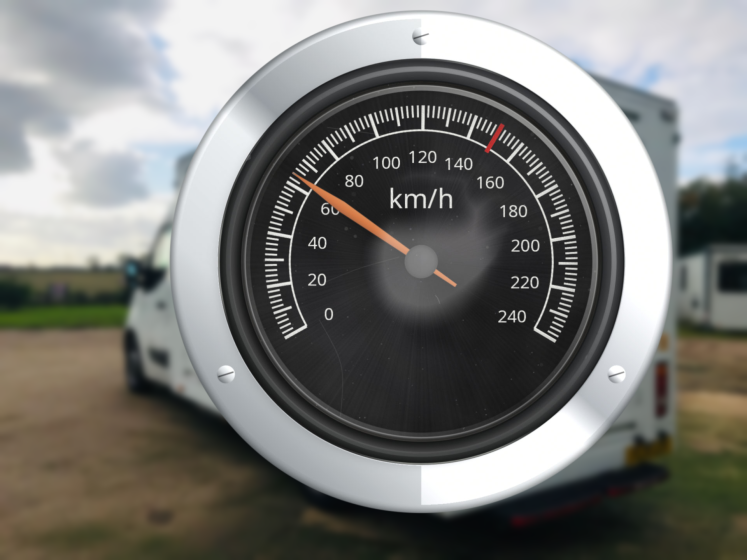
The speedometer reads 64 km/h
